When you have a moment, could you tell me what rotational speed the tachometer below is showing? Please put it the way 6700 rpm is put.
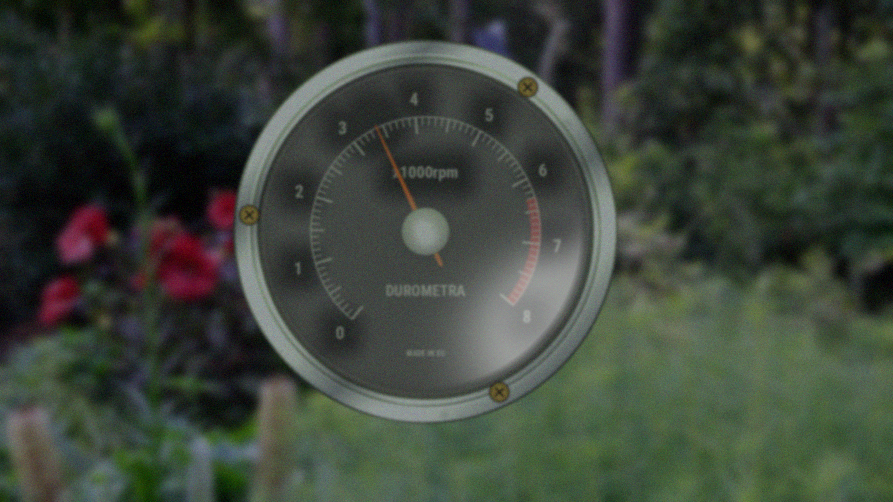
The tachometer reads 3400 rpm
